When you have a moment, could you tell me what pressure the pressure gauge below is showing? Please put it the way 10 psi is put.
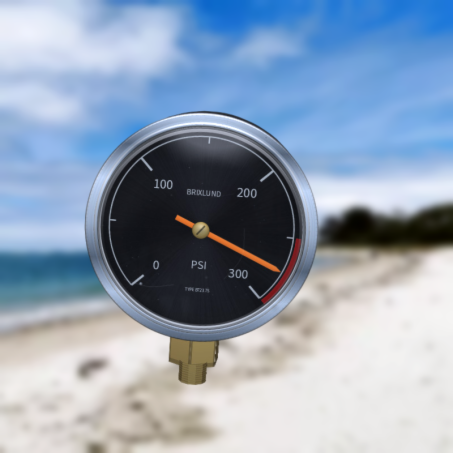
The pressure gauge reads 275 psi
